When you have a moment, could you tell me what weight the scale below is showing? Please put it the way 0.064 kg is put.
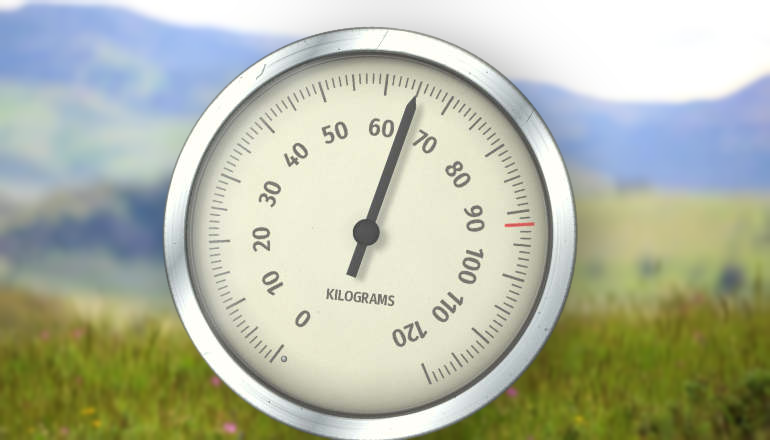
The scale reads 65 kg
